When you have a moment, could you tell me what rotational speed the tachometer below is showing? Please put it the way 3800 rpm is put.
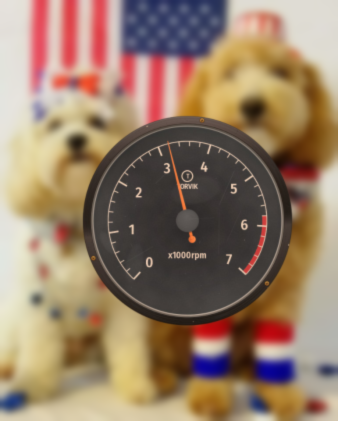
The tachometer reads 3200 rpm
